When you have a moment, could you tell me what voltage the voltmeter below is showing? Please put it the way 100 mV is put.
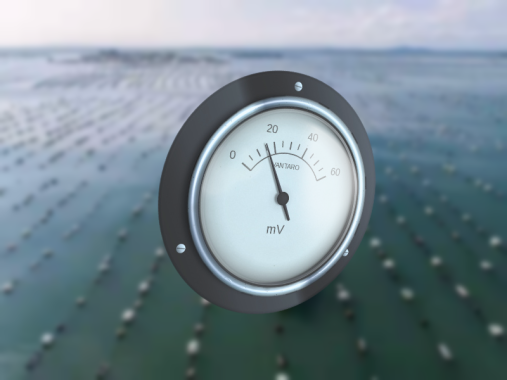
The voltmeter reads 15 mV
